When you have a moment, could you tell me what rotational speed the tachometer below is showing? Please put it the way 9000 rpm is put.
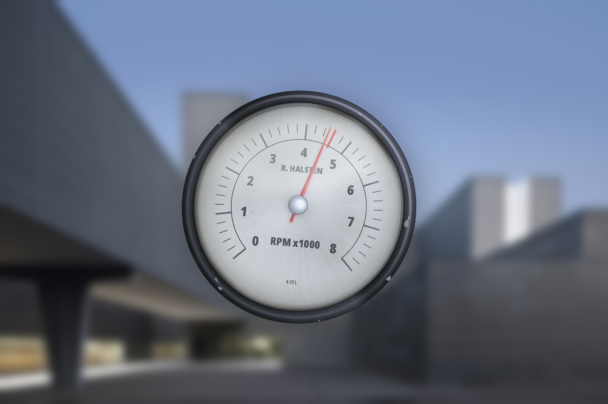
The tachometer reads 4500 rpm
